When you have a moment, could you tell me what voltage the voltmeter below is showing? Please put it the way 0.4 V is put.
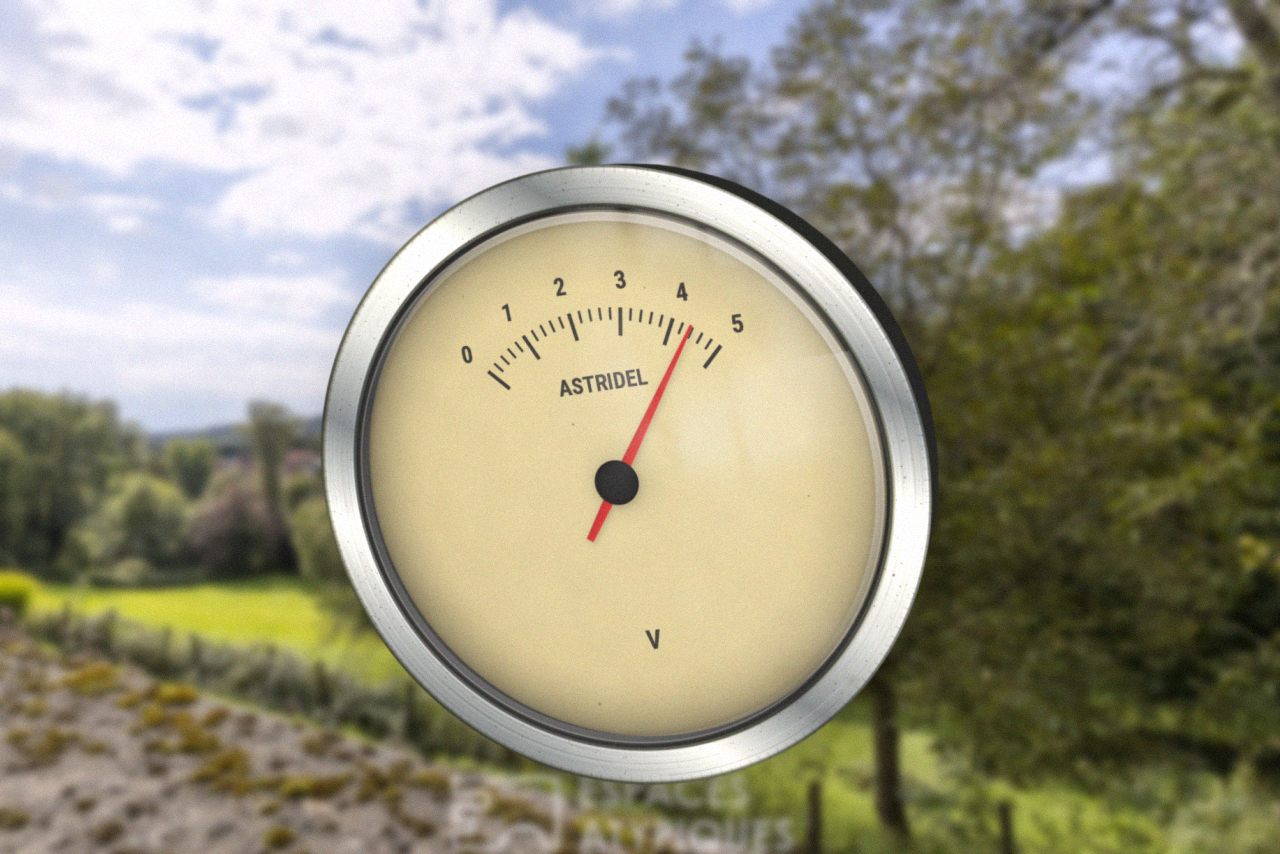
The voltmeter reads 4.4 V
